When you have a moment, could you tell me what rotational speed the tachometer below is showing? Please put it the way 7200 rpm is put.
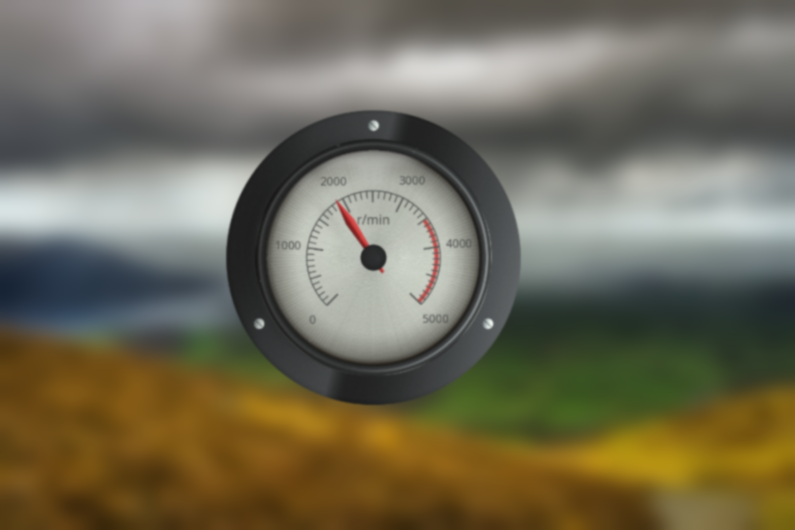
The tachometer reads 1900 rpm
